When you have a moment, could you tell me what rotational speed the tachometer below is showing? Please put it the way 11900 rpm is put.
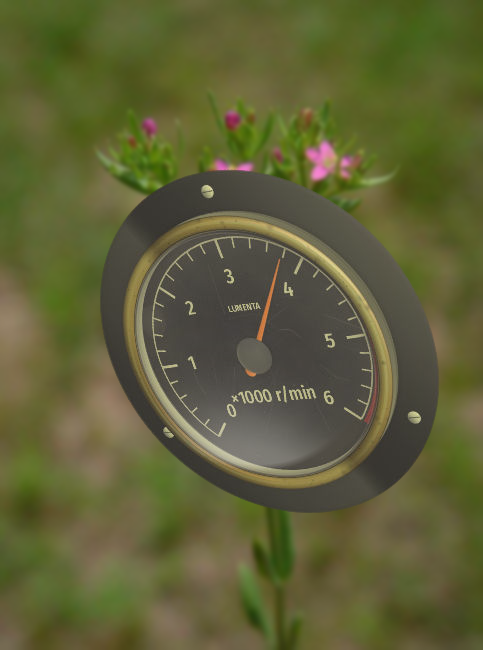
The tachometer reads 3800 rpm
